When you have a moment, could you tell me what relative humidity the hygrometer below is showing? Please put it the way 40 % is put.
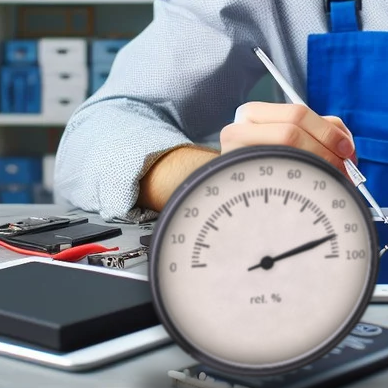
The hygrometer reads 90 %
